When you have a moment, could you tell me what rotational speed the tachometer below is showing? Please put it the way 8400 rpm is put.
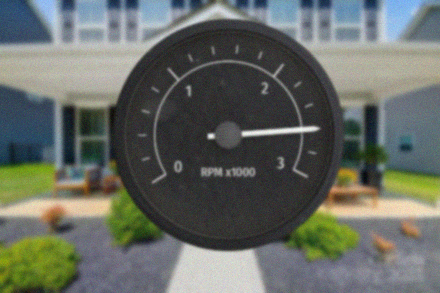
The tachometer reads 2600 rpm
